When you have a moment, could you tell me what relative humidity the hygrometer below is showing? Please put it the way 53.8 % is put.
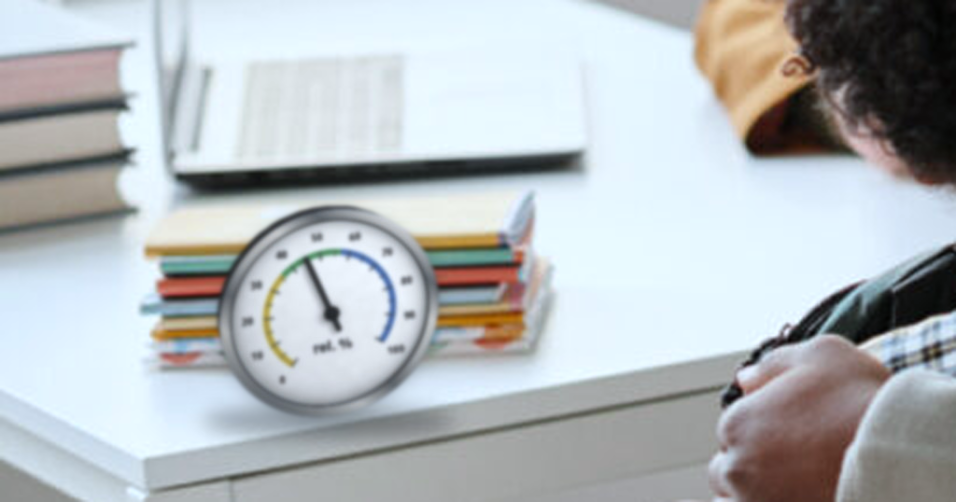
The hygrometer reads 45 %
